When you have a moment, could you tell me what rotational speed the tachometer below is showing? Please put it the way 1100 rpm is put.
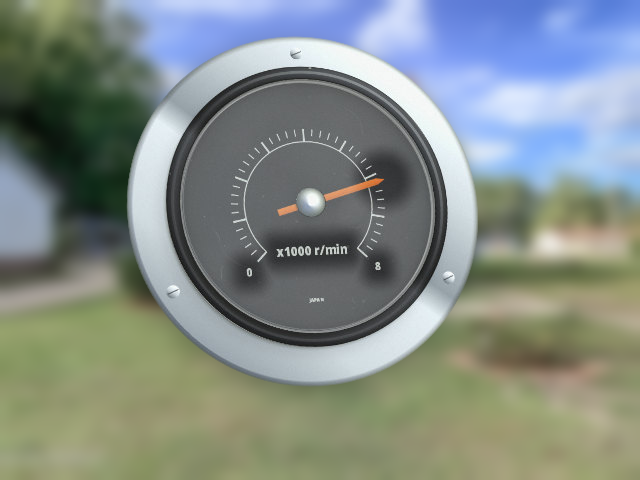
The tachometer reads 6200 rpm
